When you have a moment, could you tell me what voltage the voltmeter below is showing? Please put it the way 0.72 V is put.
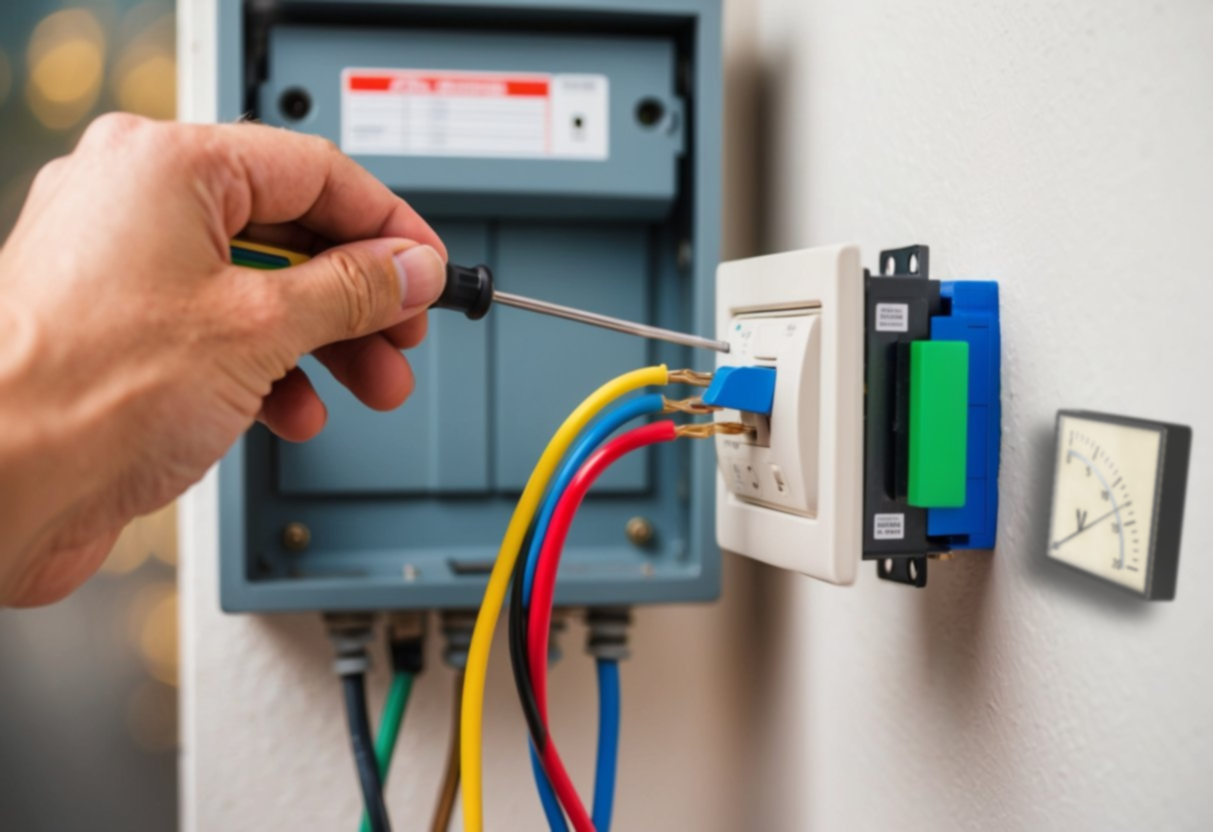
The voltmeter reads 13 V
